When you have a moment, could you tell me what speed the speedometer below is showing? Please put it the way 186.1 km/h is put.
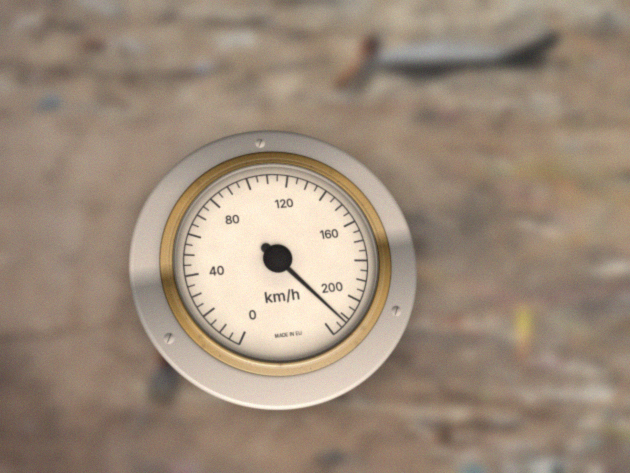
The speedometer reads 212.5 km/h
